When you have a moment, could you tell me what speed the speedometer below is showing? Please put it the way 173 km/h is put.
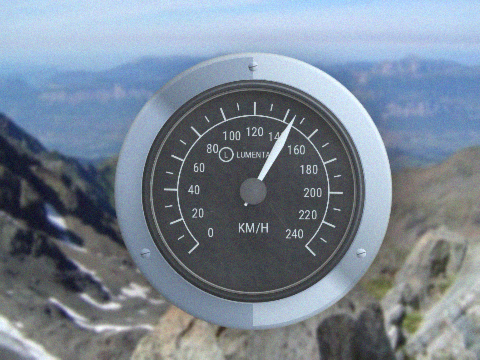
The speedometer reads 145 km/h
